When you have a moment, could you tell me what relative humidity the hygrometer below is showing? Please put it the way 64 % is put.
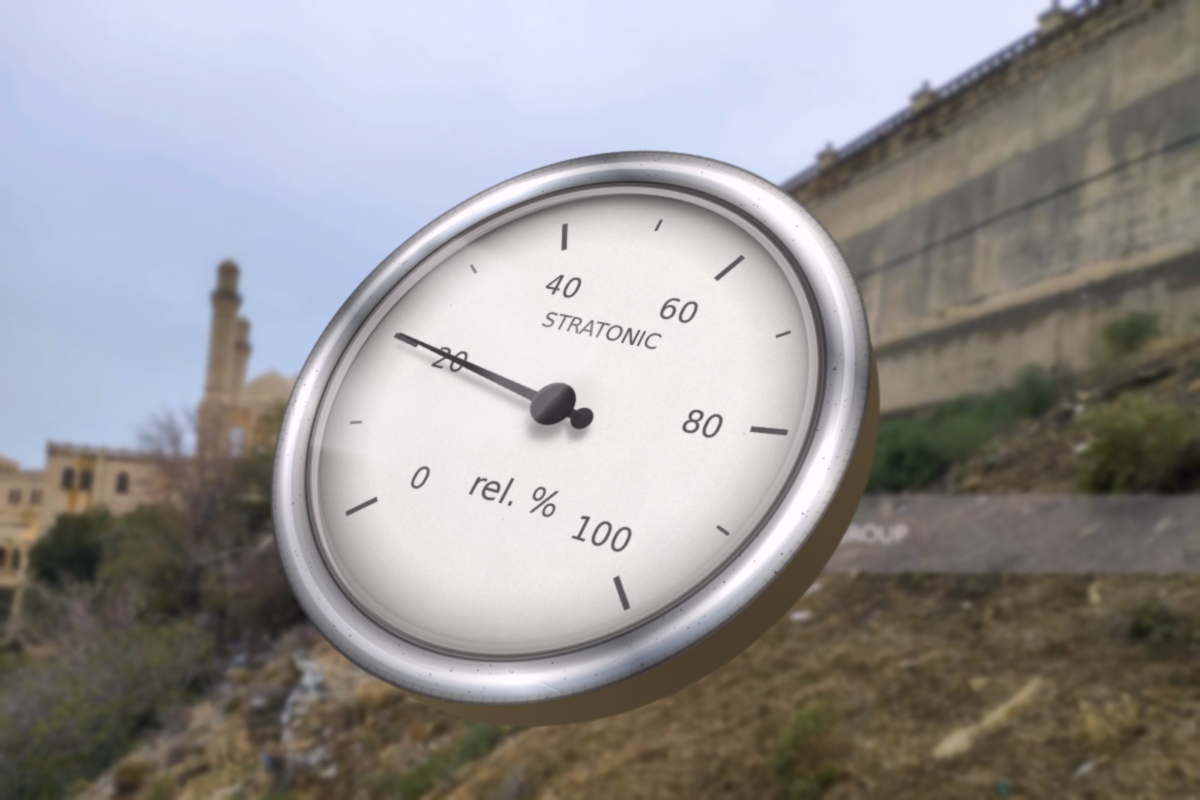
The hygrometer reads 20 %
